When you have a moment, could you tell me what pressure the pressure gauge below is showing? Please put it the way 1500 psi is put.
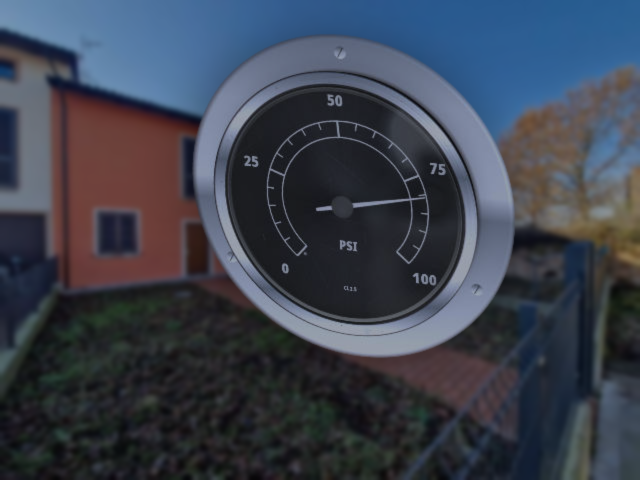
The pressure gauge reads 80 psi
